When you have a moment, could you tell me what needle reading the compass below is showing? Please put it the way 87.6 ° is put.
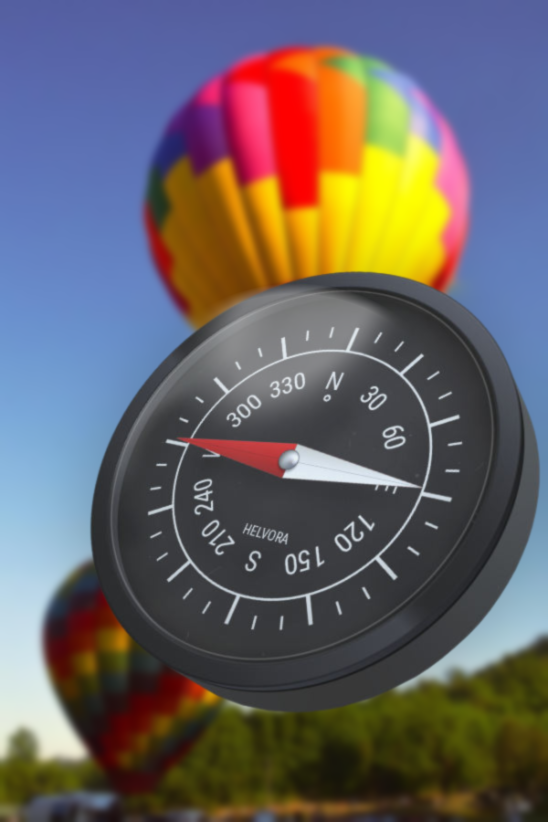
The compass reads 270 °
